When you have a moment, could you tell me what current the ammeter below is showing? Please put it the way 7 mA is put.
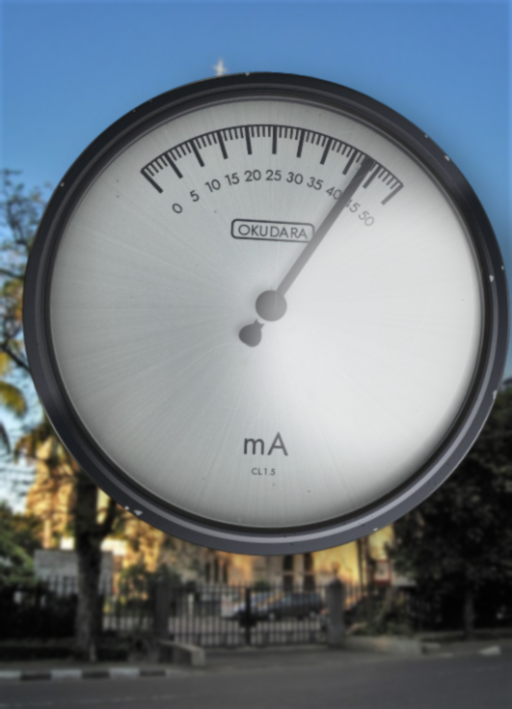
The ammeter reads 43 mA
